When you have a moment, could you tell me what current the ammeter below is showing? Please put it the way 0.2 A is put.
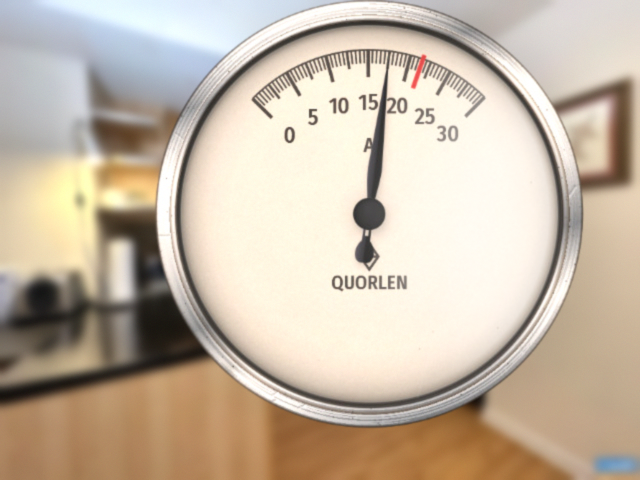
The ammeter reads 17.5 A
